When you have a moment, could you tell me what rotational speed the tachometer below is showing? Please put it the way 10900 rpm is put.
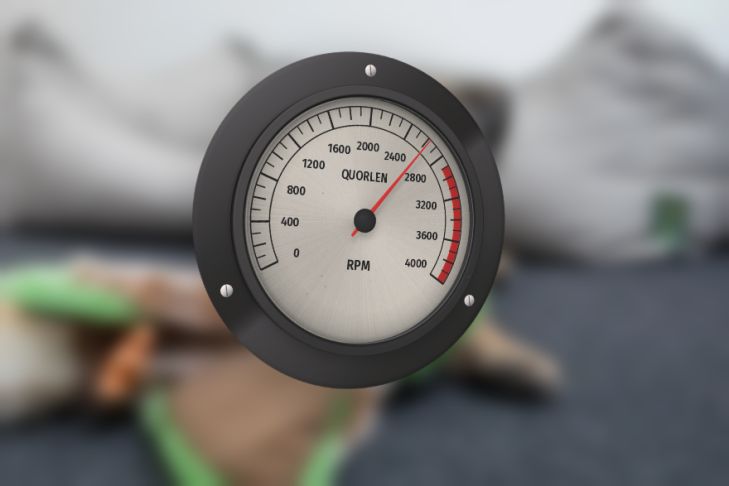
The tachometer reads 2600 rpm
